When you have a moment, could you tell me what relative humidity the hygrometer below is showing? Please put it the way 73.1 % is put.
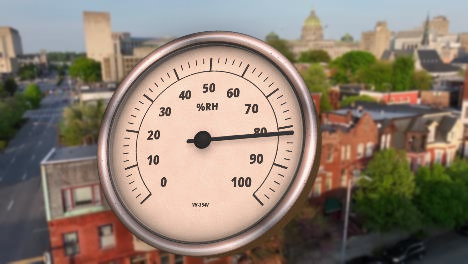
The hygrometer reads 82 %
